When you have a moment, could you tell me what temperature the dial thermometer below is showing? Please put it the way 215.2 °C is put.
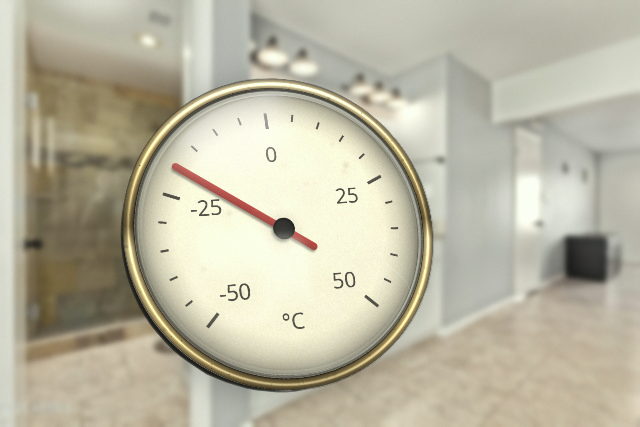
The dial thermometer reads -20 °C
